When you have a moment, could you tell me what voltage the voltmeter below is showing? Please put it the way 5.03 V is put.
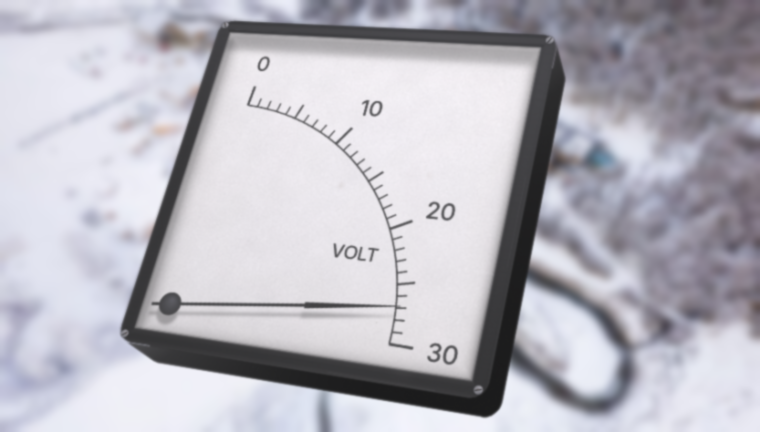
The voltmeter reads 27 V
